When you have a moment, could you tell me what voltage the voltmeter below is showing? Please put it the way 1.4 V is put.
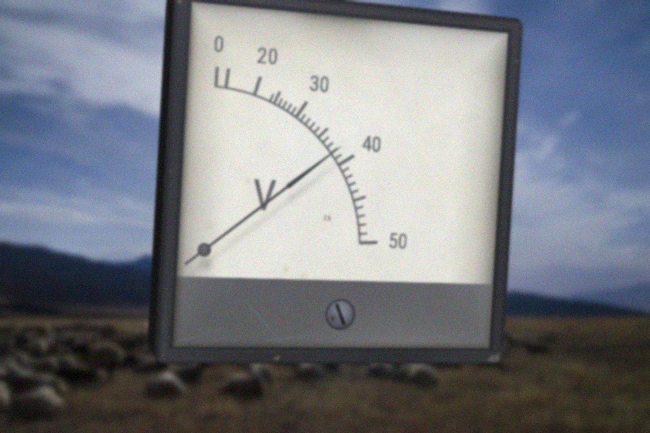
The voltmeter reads 38 V
